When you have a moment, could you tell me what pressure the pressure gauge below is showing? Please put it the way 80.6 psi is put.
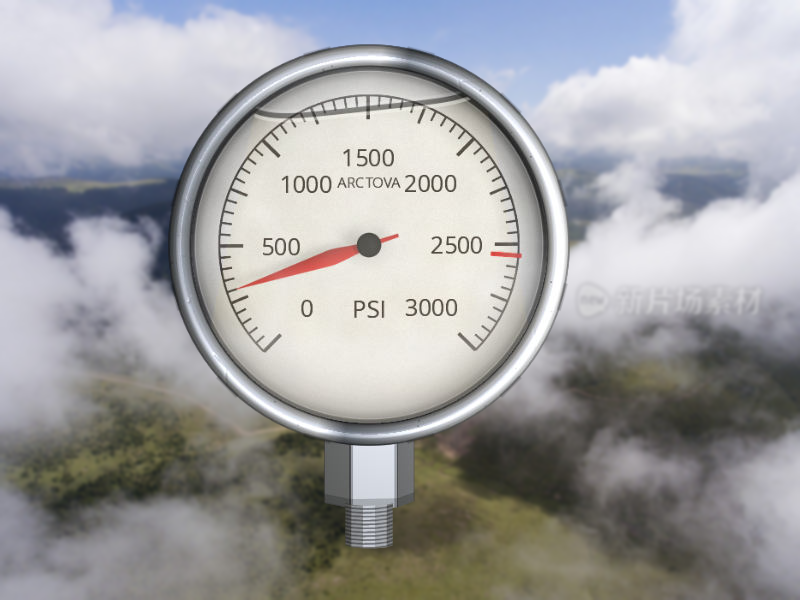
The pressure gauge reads 300 psi
